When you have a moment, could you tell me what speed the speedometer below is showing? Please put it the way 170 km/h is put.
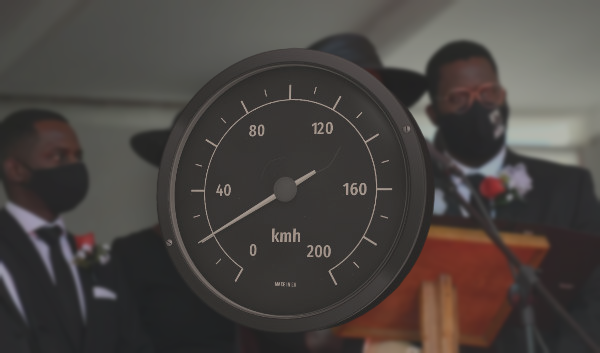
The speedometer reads 20 km/h
